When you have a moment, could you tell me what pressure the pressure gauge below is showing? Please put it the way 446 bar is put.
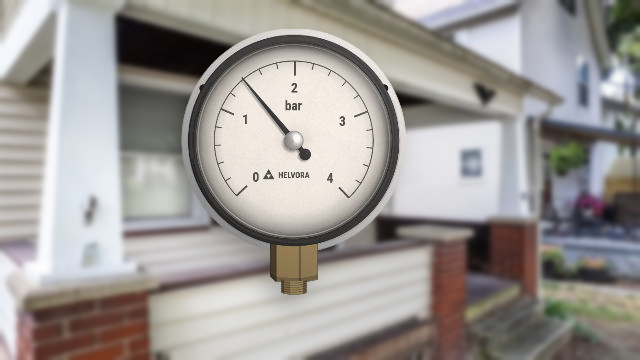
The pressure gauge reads 1.4 bar
